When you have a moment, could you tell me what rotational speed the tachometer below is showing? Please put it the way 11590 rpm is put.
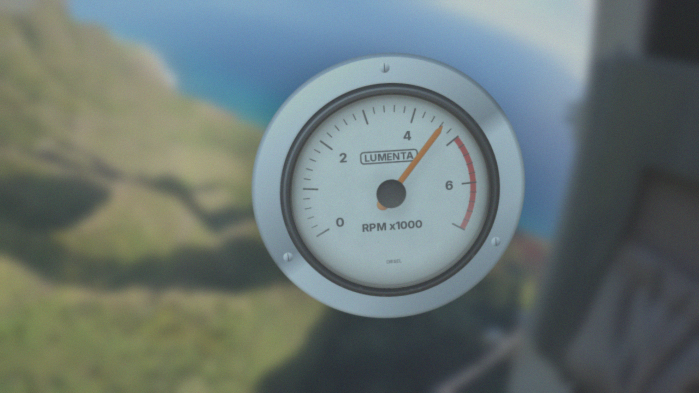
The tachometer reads 4600 rpm
